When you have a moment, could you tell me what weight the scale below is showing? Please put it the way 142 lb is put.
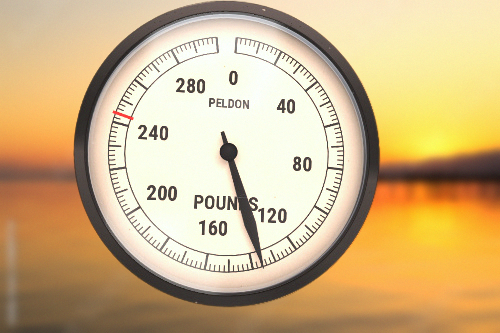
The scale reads 136 lb
